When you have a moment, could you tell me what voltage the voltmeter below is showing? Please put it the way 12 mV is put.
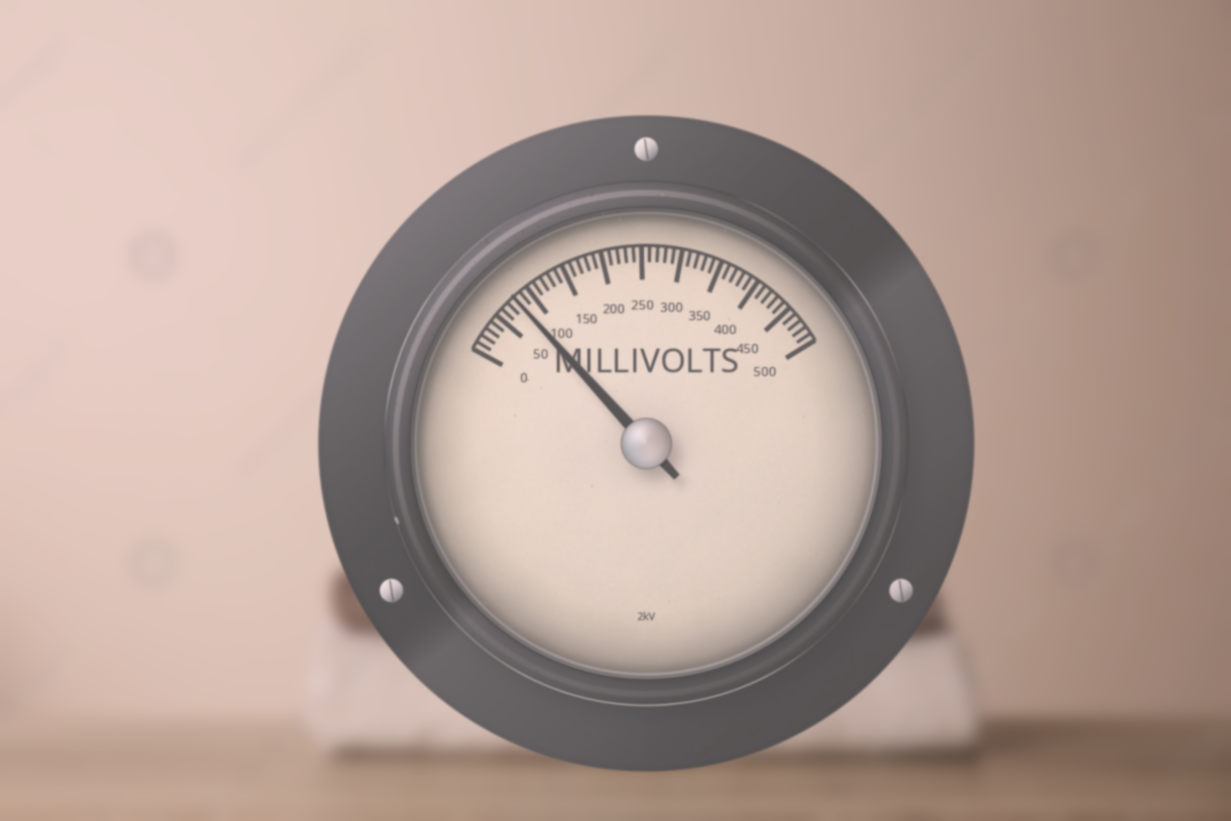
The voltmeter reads 80 mV
